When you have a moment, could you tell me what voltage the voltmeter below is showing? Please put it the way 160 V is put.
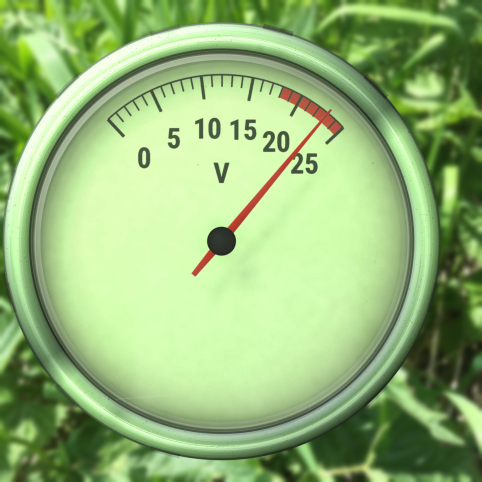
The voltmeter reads 23 V
